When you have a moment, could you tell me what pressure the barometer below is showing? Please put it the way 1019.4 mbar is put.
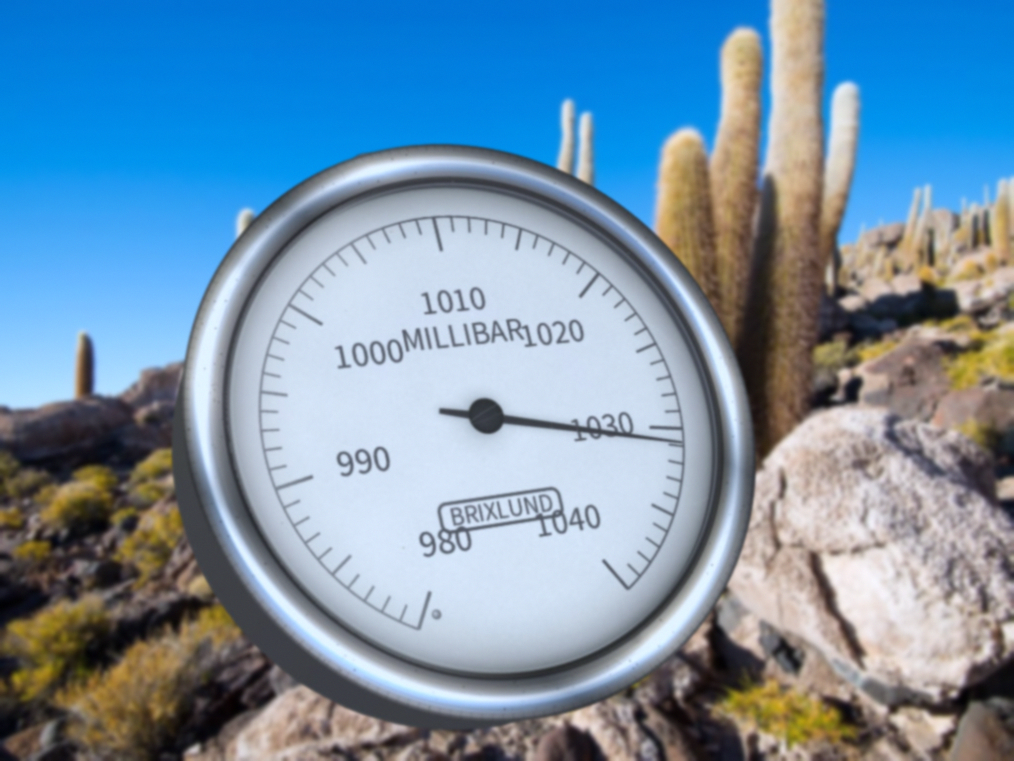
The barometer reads 1031 mbar
